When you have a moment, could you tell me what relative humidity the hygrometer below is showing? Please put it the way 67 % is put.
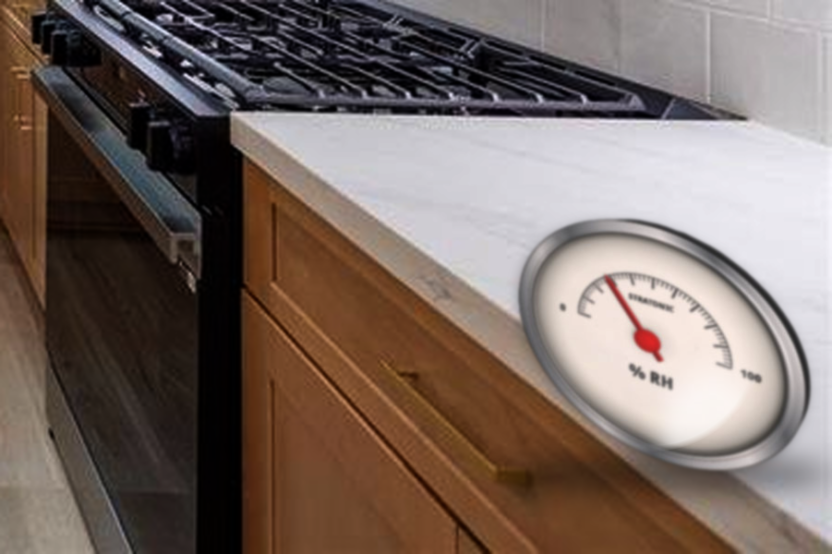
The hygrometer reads 30 %
